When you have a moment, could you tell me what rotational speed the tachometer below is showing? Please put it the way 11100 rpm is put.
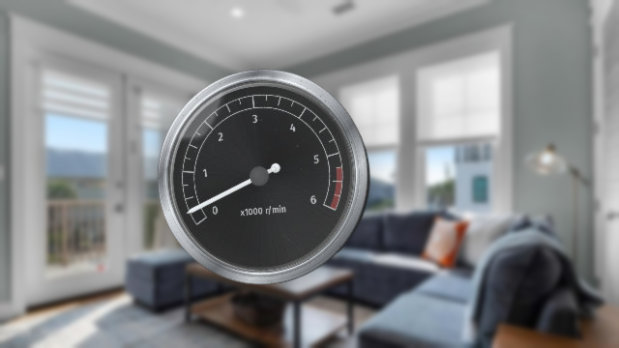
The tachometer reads 250 rpm
